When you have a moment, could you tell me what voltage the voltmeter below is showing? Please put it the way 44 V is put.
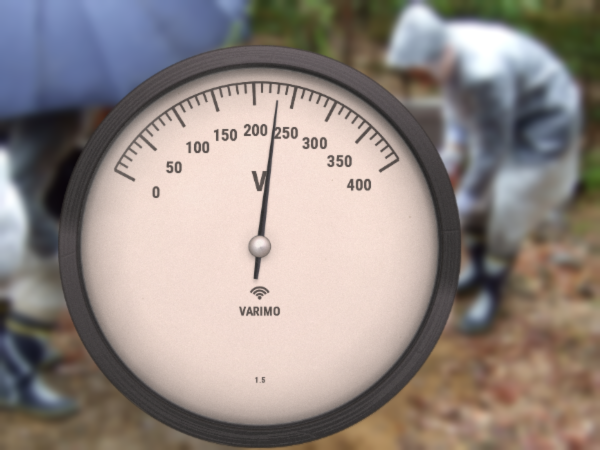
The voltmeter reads 230 V
